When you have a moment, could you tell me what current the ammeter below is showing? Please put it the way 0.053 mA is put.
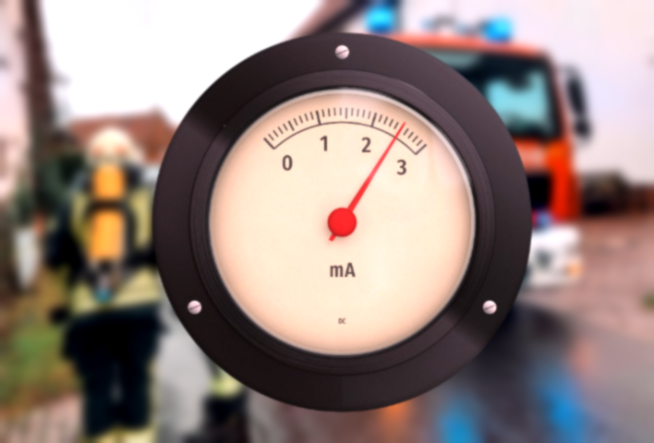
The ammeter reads 2.5 mA
